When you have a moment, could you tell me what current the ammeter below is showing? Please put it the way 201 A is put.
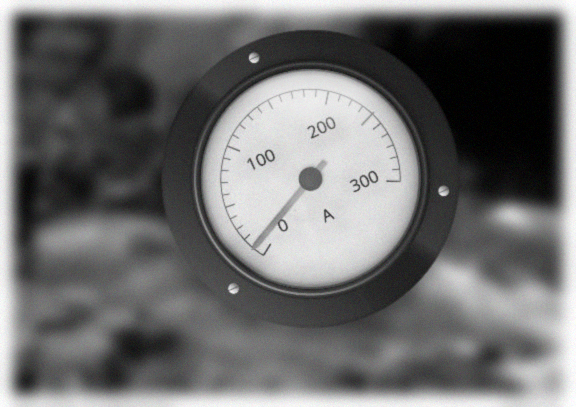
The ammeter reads 10 A
